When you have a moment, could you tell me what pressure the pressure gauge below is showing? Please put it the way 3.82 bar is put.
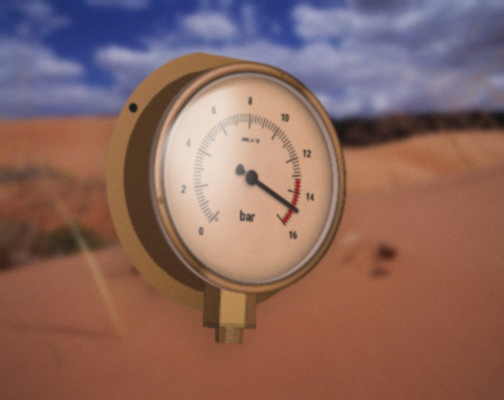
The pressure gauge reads 15 bar
